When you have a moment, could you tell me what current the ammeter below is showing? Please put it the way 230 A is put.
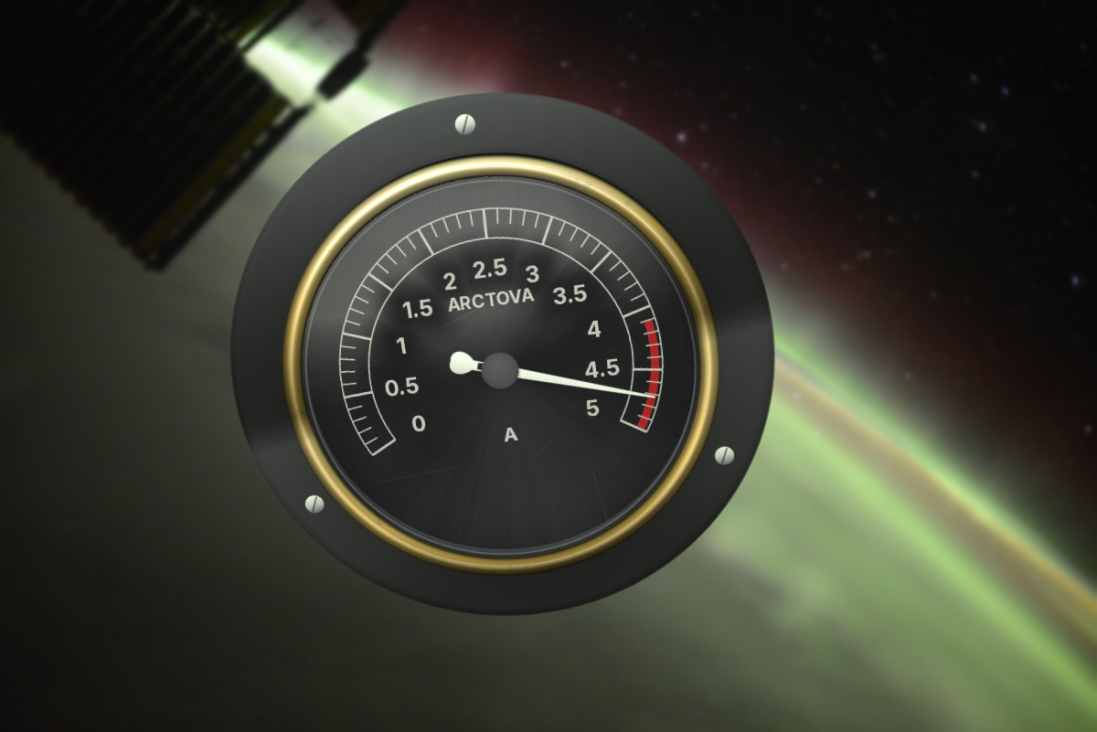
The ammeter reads 4.7 A
